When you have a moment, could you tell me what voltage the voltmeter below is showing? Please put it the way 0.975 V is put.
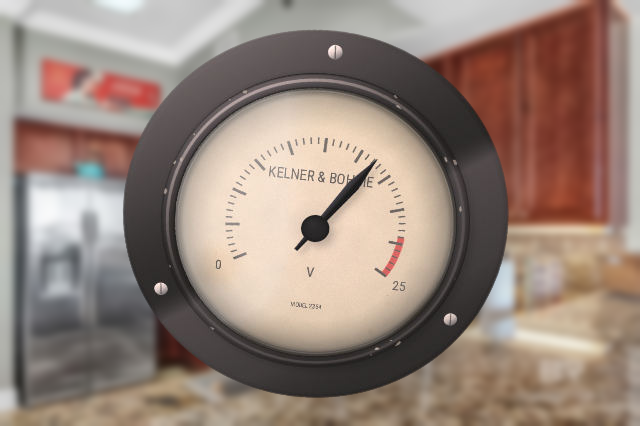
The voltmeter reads 16 V
